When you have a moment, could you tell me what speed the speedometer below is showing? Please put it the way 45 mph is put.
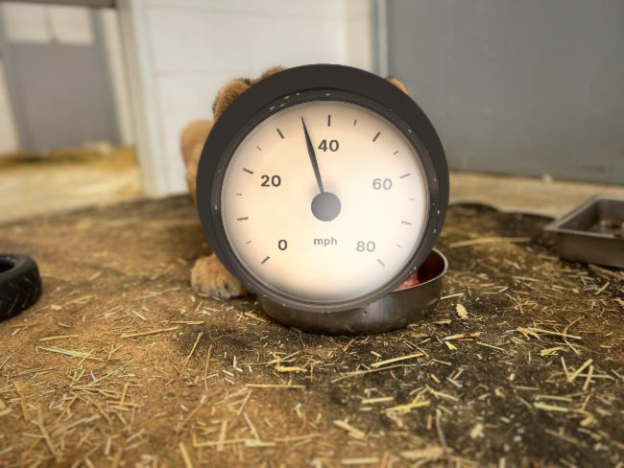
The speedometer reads 35 mph
